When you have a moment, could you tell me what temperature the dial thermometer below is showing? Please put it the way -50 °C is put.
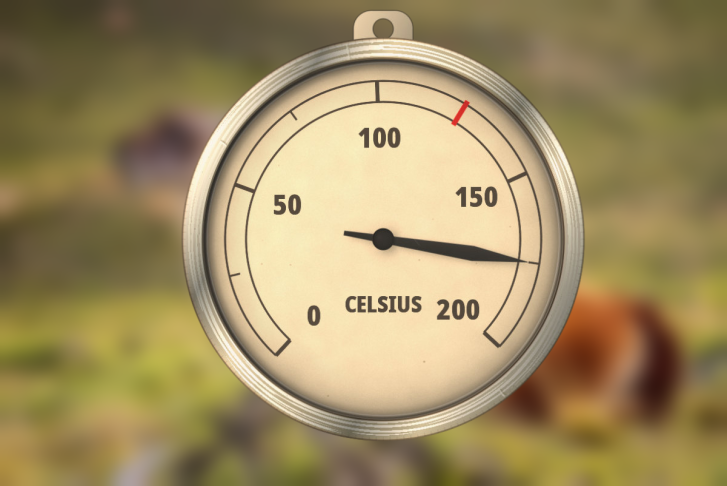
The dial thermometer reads 175 °C
